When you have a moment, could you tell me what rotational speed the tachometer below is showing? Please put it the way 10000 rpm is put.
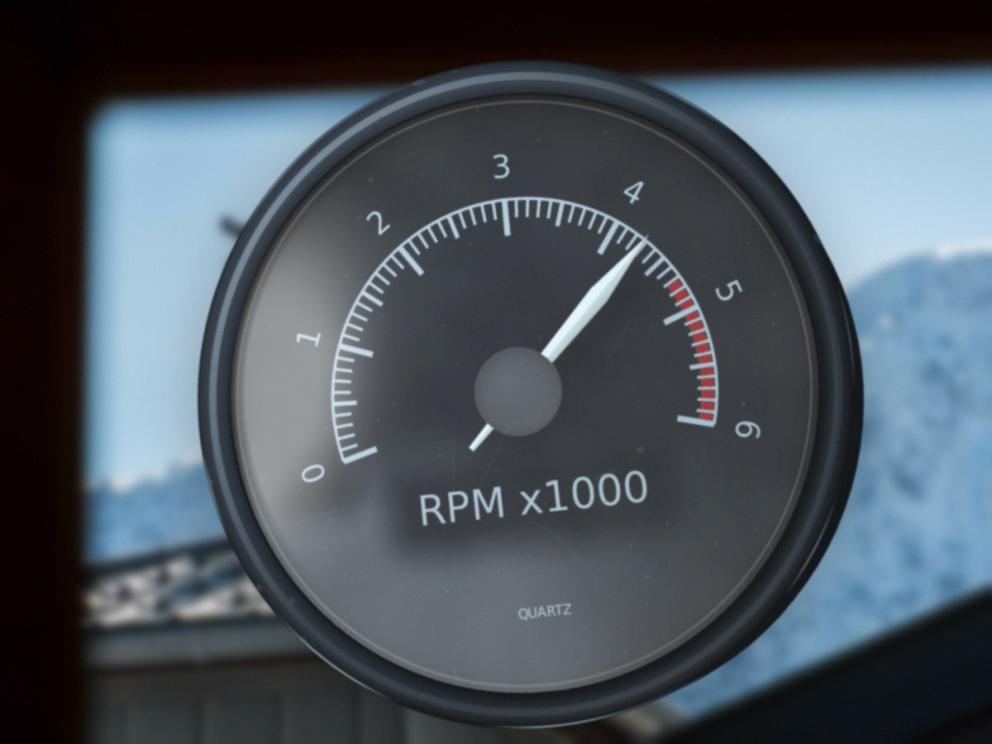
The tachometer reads 4300 rpm
